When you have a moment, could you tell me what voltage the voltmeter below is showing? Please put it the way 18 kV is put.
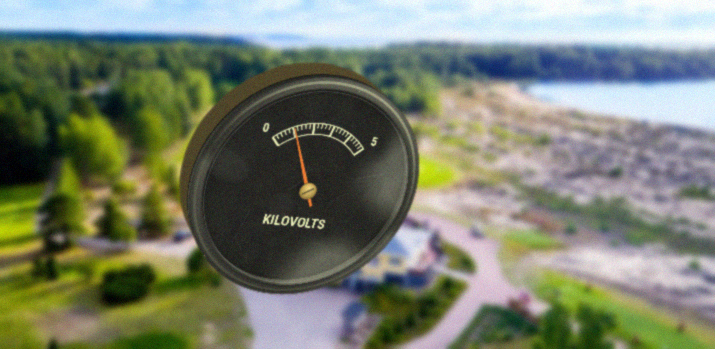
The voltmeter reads 1 kV
